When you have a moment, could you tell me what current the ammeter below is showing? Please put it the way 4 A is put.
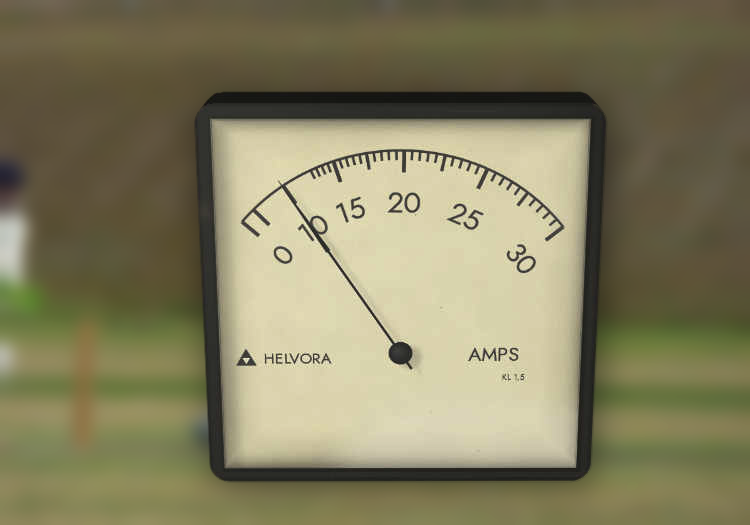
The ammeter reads 10 A
